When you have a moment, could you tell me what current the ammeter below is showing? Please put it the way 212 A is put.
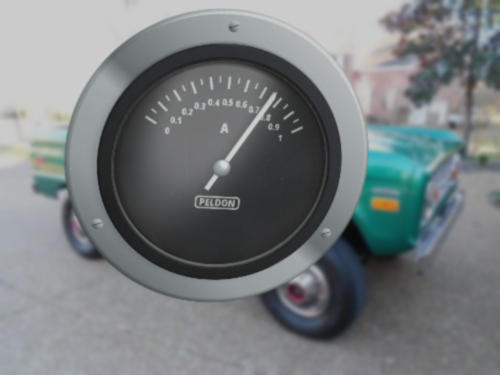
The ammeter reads 0.75 A
